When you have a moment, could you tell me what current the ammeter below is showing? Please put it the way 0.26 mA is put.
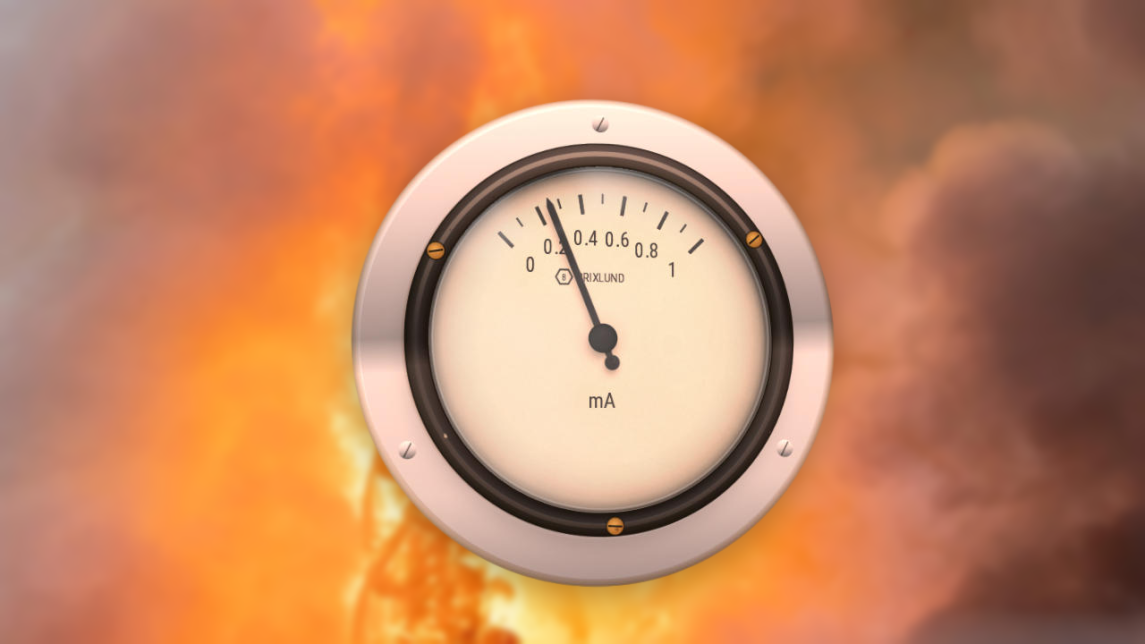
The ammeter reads 0.25 mA
